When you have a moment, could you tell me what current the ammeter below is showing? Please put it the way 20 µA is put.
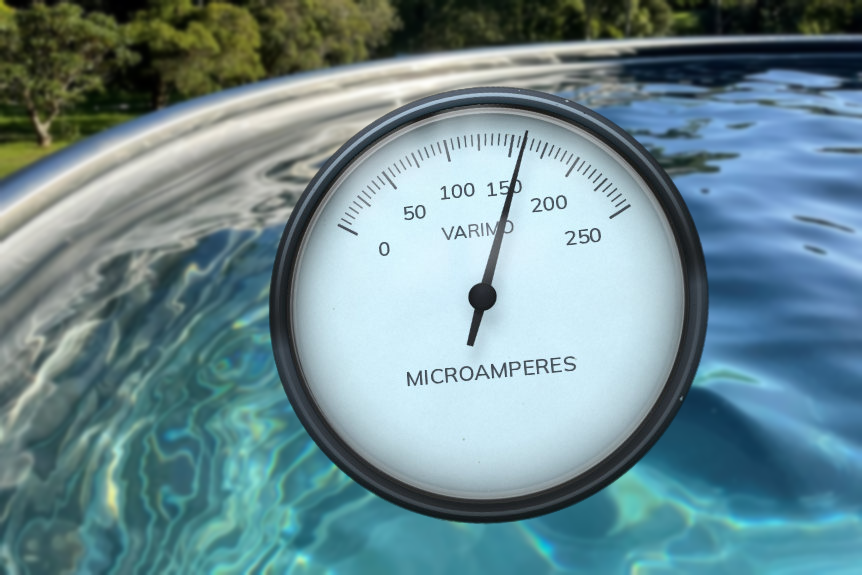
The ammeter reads 160 µA
